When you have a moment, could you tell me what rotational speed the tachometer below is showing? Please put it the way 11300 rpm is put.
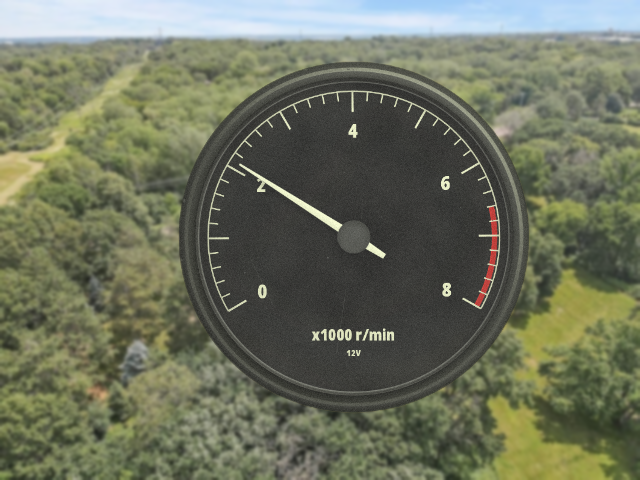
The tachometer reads 2100 rpm
